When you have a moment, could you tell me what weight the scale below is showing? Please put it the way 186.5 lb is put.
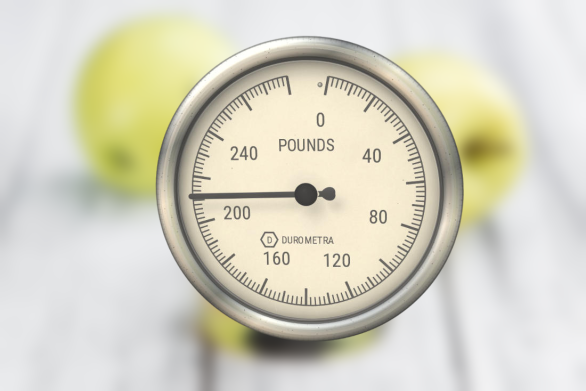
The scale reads 212 lb
